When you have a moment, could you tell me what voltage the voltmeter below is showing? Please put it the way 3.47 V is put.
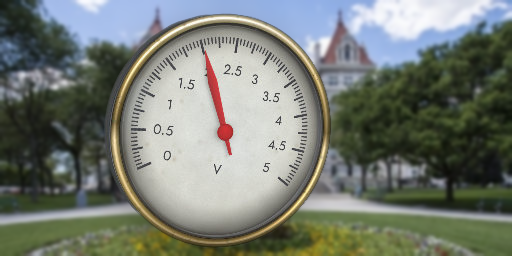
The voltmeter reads 2 V
